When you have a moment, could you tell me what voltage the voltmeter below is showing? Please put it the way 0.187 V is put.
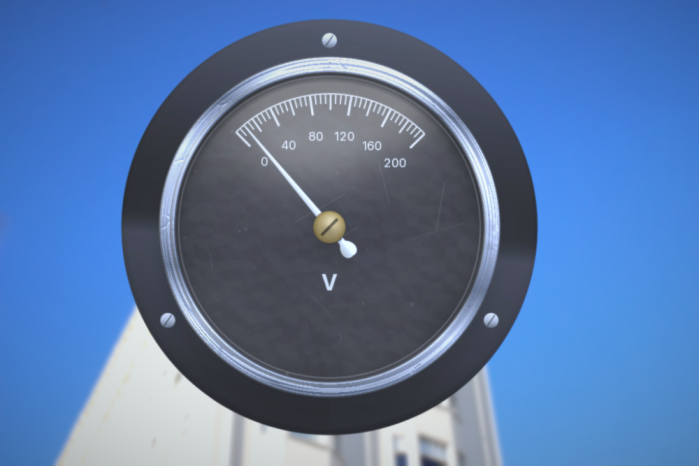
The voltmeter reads 10 V
